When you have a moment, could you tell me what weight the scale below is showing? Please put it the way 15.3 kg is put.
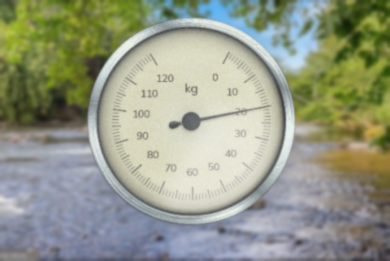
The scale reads 20 kg
